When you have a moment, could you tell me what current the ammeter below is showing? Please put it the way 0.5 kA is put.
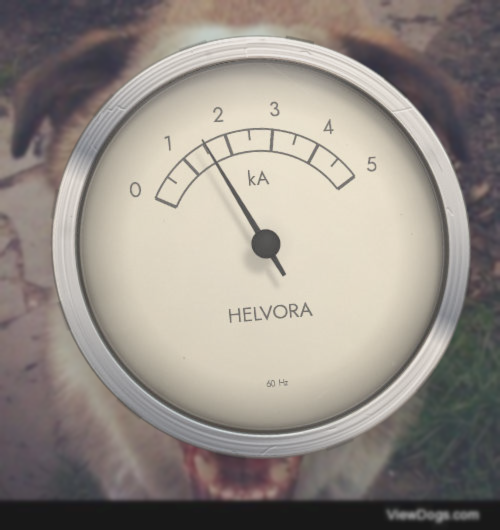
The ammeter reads 1.5 kA
